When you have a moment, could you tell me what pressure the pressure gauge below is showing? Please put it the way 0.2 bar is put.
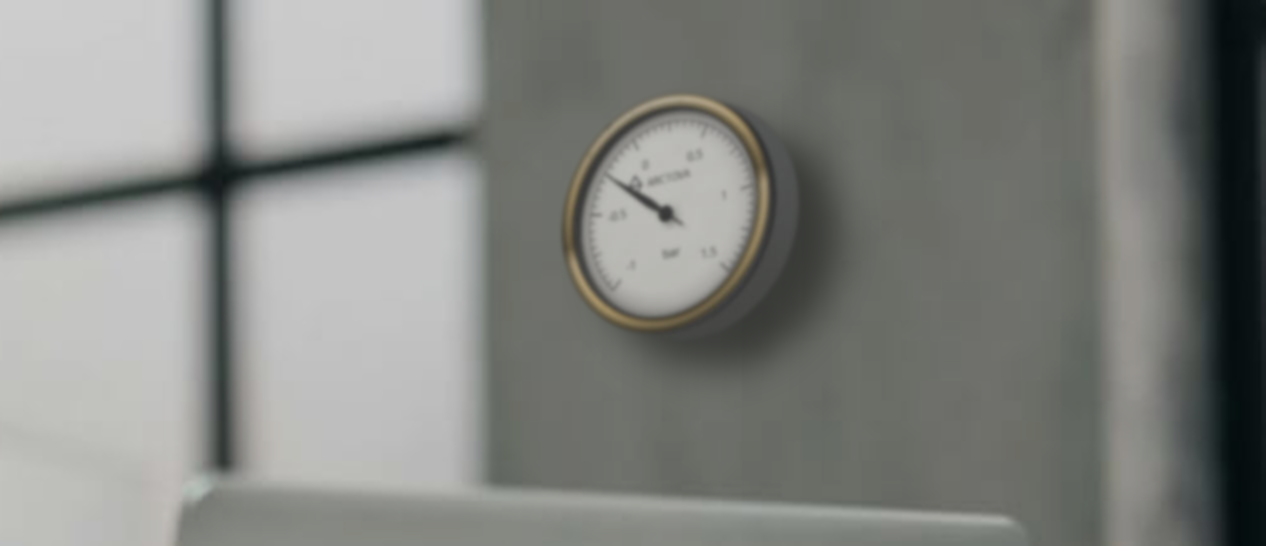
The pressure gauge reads -0.25 bar
